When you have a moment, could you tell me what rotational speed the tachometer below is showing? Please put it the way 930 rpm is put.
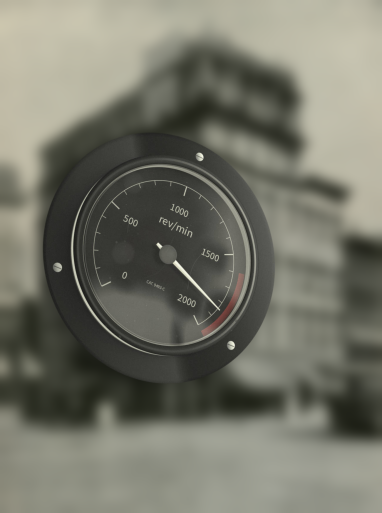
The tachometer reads 1850 rpm
